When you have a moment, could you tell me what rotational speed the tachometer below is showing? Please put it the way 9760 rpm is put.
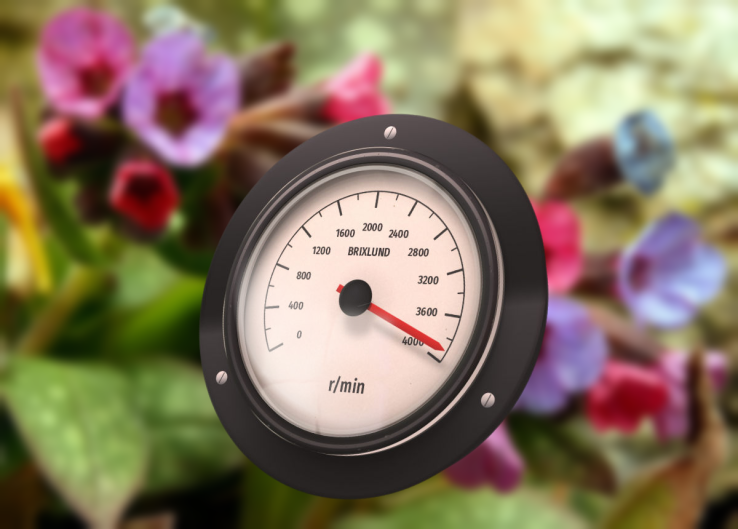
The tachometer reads 3900 rpm
